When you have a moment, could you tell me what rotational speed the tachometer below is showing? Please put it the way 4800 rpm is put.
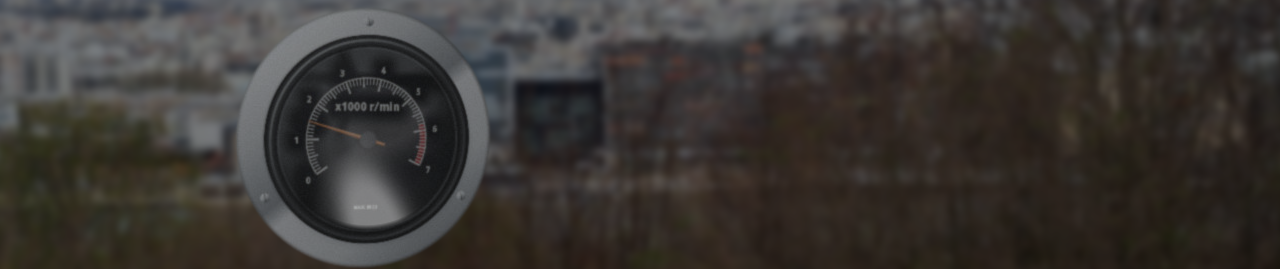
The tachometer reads 1500 rpm
